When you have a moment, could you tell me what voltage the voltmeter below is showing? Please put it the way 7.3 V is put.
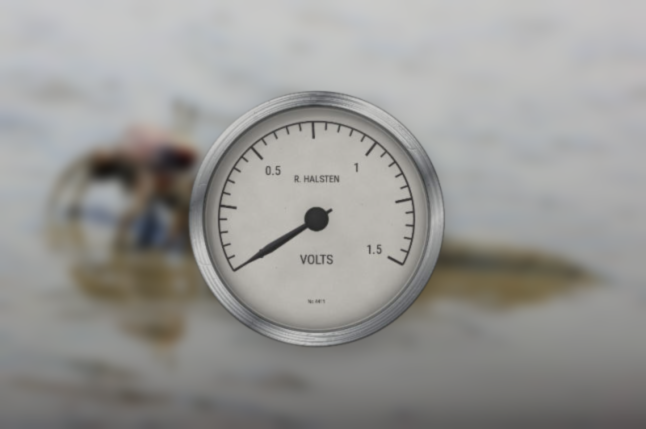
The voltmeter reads 0 V
